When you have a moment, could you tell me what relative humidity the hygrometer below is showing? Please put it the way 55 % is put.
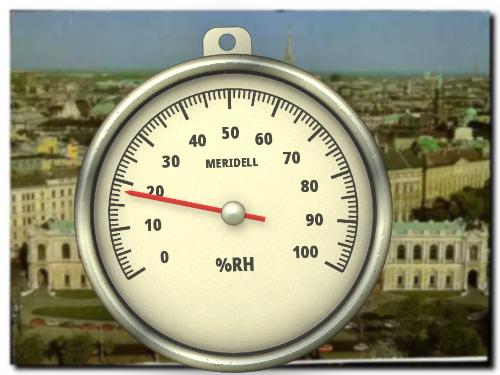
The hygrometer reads 18 %
